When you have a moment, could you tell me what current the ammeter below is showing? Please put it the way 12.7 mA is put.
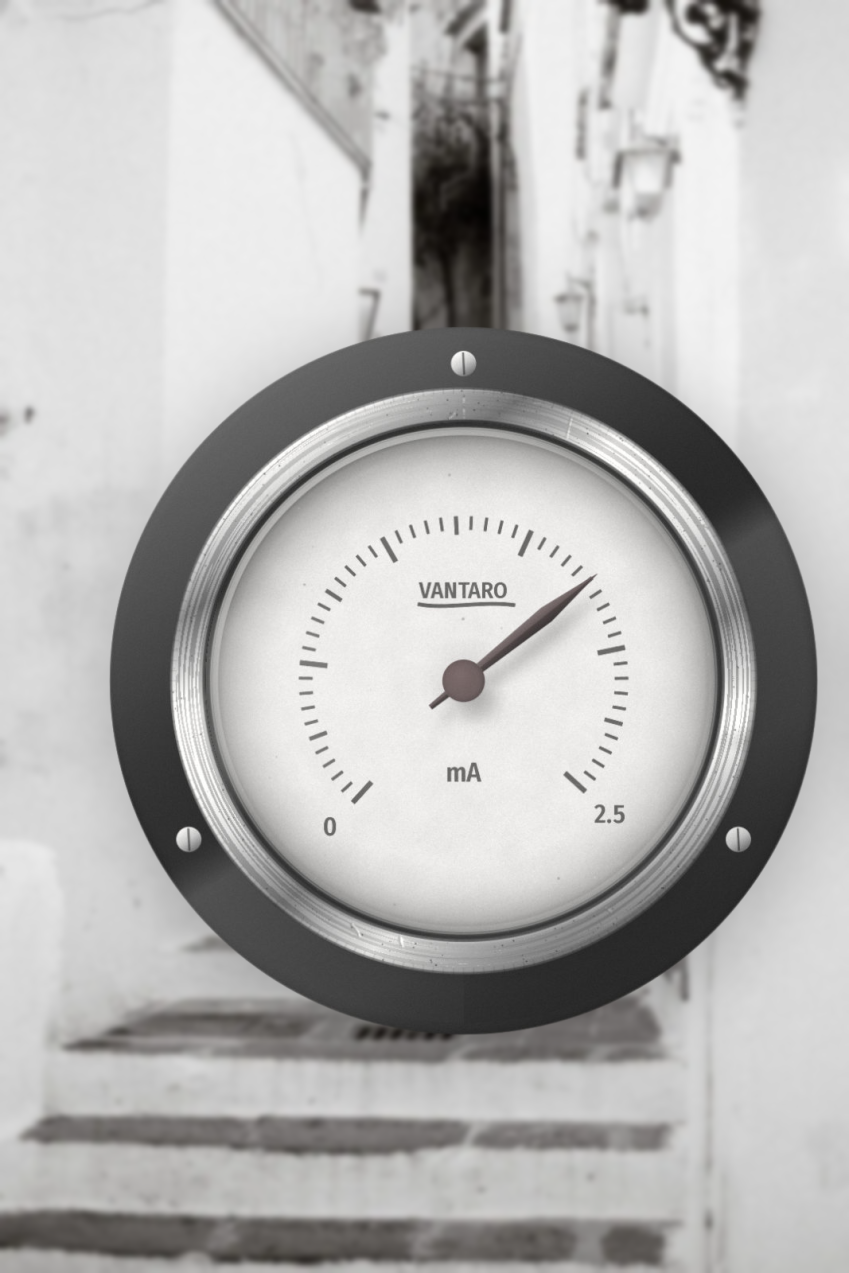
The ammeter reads 1.75 mA
